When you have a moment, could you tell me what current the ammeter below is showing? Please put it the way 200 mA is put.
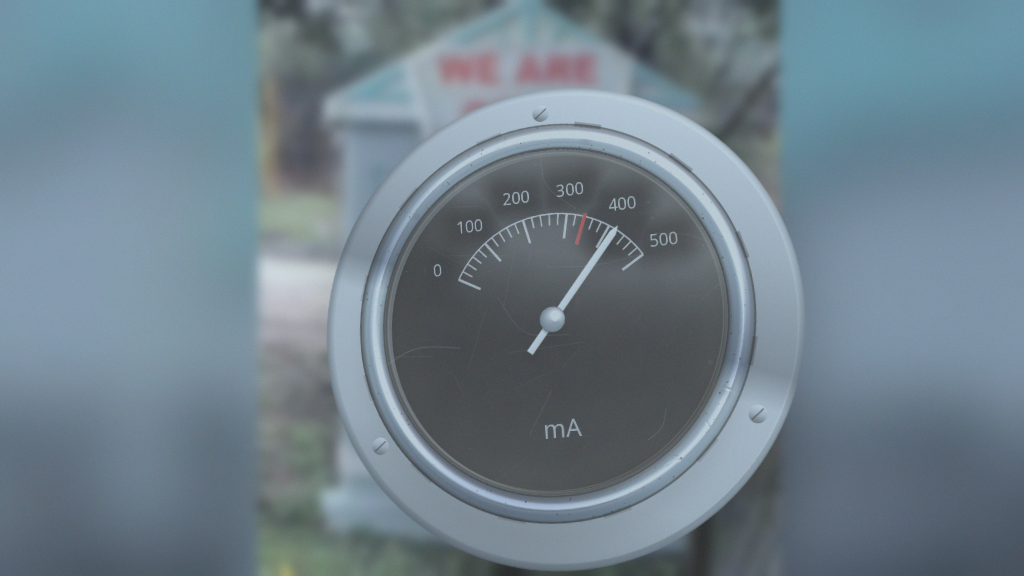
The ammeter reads 420 mA
